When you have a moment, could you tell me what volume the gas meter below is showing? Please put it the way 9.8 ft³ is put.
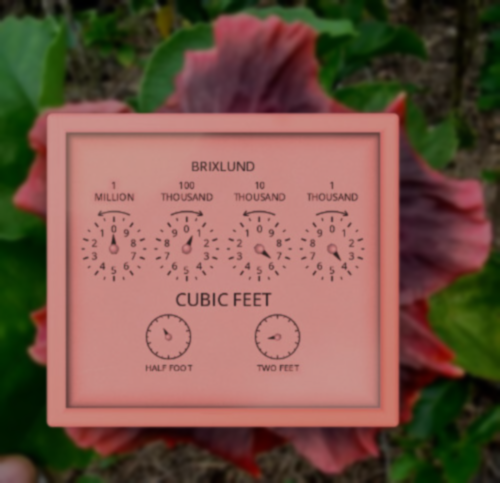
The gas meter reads 6400 ft³
